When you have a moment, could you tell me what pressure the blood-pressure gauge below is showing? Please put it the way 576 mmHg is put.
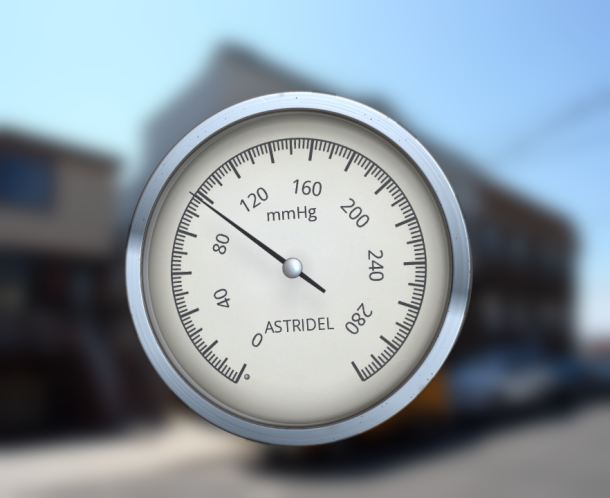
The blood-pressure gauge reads 98 mmHg
